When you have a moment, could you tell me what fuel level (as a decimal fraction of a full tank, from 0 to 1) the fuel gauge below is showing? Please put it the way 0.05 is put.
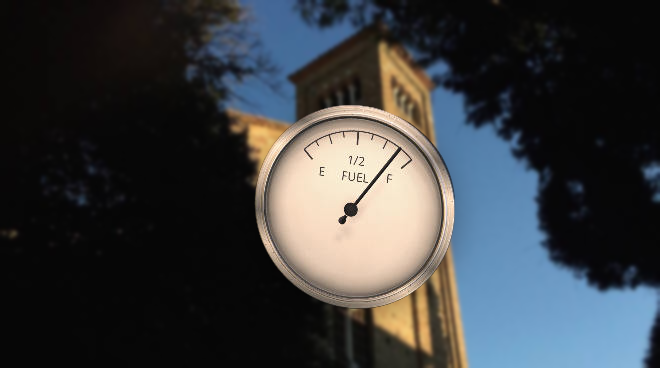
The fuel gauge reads 0.875
